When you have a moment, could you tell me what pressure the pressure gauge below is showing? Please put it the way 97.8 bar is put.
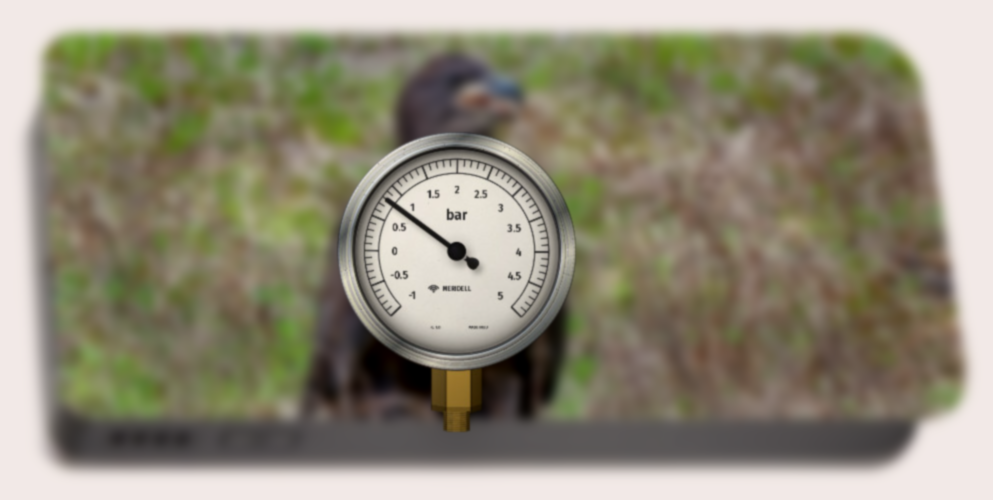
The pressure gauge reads 0.8 bar
